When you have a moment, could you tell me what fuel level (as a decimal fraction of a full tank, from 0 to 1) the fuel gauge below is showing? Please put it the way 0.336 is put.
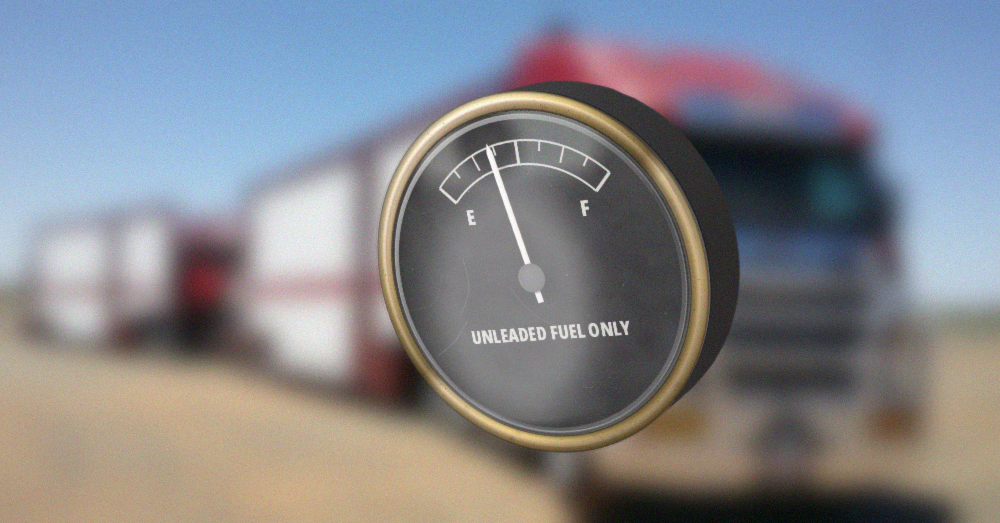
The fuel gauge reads 0.375
